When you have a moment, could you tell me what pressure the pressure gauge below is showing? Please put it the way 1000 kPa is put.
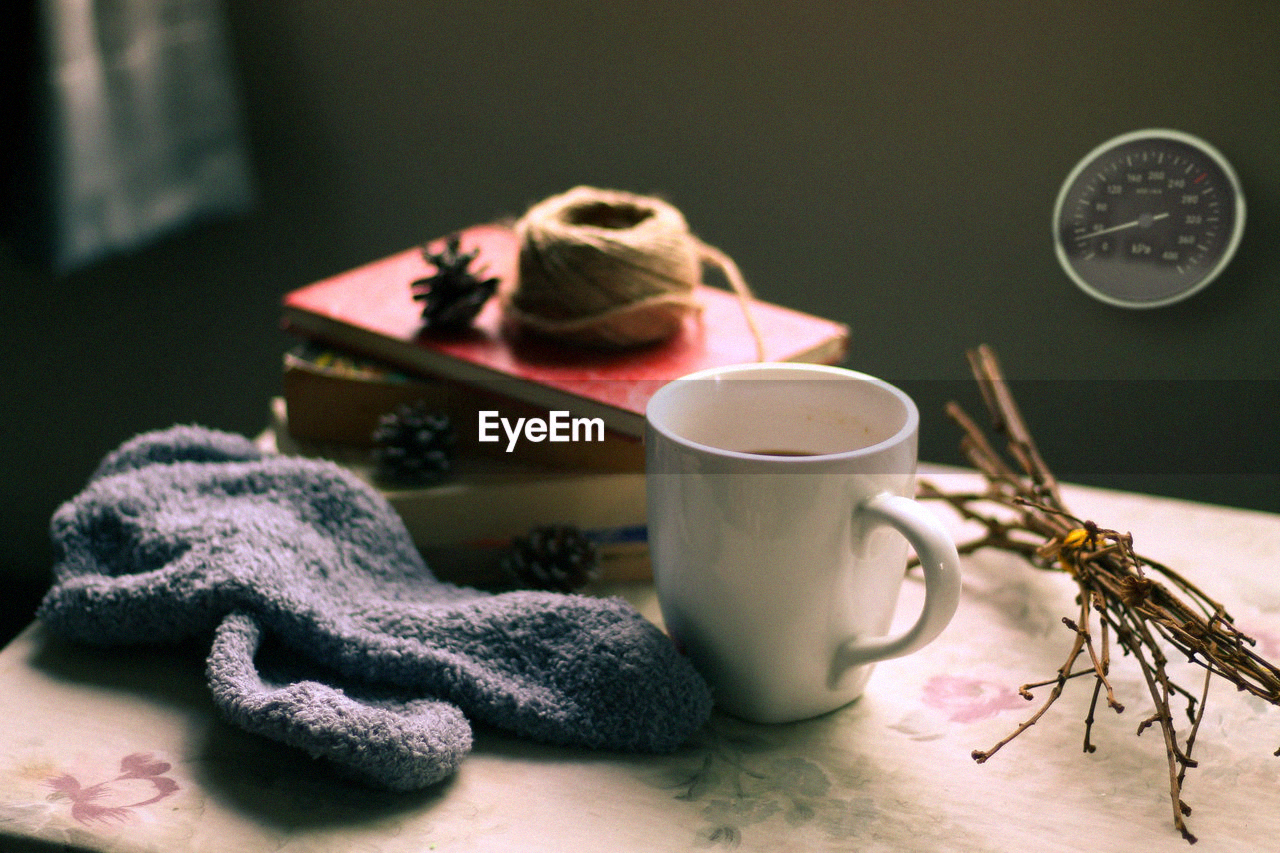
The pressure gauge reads 30 kPa
